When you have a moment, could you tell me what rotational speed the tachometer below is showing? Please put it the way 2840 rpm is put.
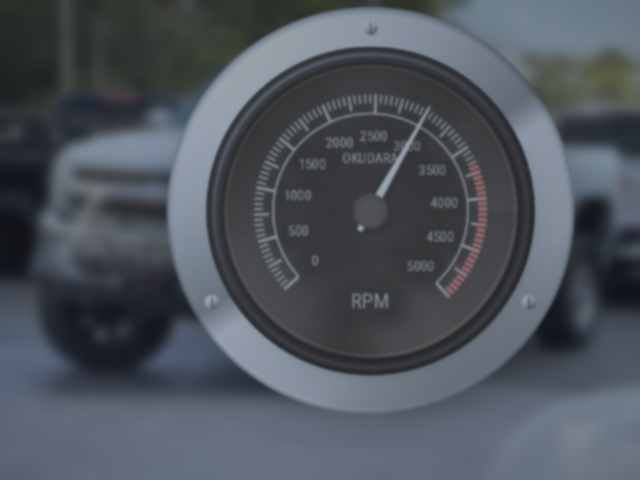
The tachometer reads 3000 rpm
